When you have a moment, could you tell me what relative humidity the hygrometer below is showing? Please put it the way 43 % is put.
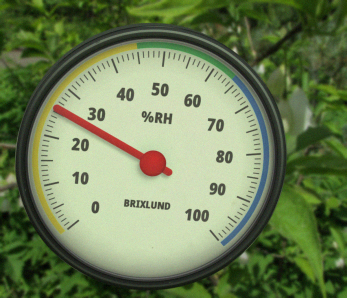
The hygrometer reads 26 %
